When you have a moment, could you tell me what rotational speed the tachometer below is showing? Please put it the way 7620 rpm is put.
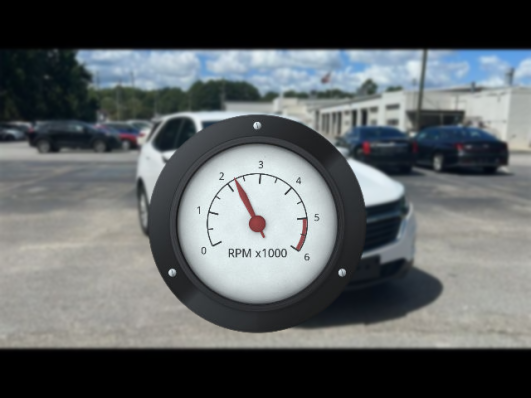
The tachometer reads 2250 rpm
